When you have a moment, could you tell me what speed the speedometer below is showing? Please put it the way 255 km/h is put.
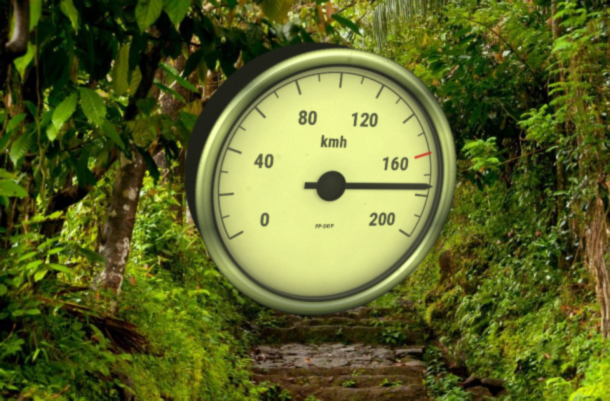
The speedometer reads 175 km/h
